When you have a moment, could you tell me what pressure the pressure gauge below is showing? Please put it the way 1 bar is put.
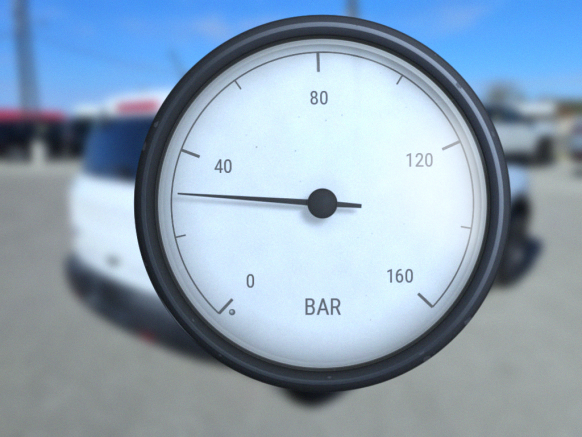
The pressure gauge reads 30 bar
